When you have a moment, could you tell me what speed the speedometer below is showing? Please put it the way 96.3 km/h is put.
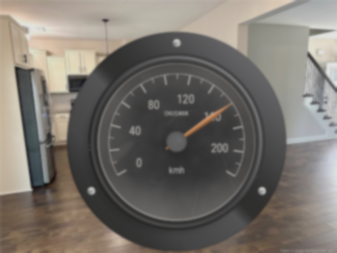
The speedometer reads 160 km/h
